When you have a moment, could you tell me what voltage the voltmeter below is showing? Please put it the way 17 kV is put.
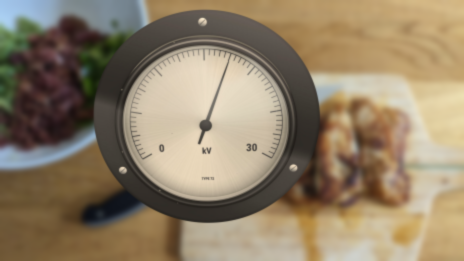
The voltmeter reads 17.5 kV
